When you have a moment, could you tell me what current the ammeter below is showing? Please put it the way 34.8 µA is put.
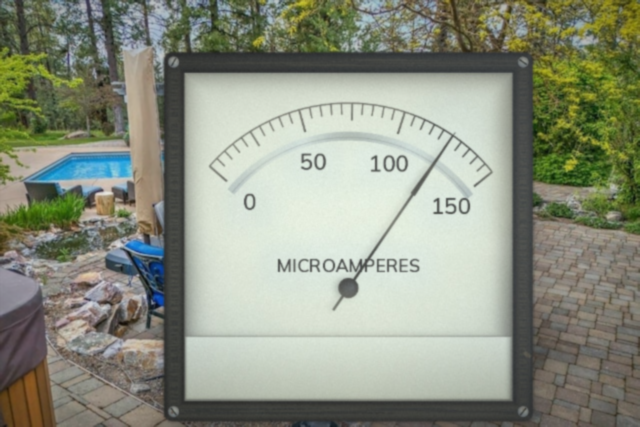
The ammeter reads 125 µA
